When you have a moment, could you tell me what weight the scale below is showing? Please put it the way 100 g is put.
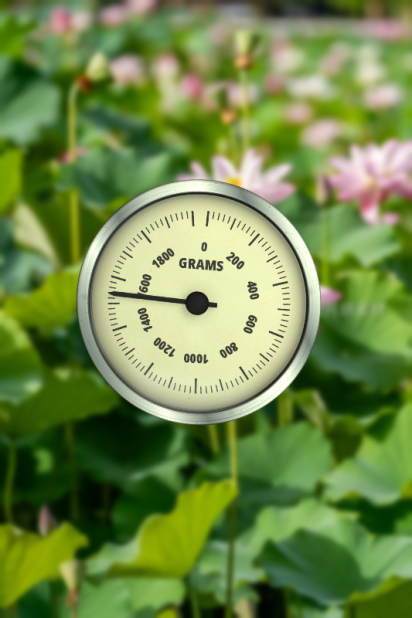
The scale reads 1540 g
